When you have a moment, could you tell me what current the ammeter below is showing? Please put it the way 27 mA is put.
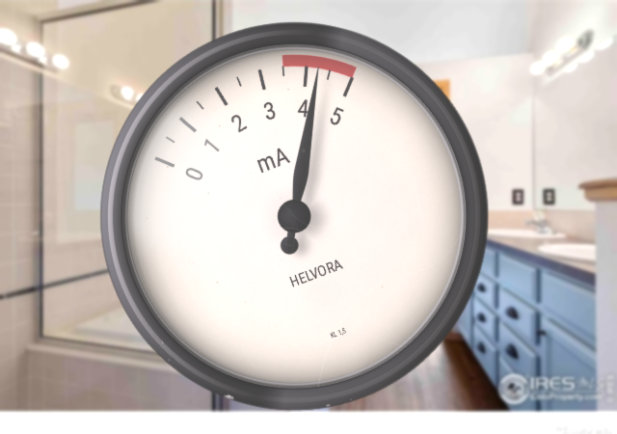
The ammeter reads 4.25 mA
